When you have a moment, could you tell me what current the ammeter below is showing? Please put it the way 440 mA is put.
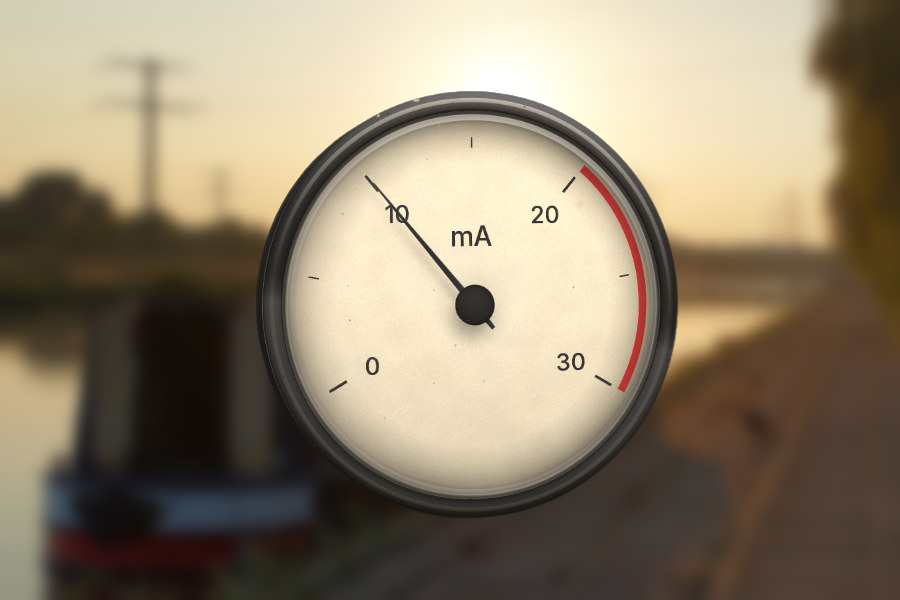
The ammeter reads 10 mA
